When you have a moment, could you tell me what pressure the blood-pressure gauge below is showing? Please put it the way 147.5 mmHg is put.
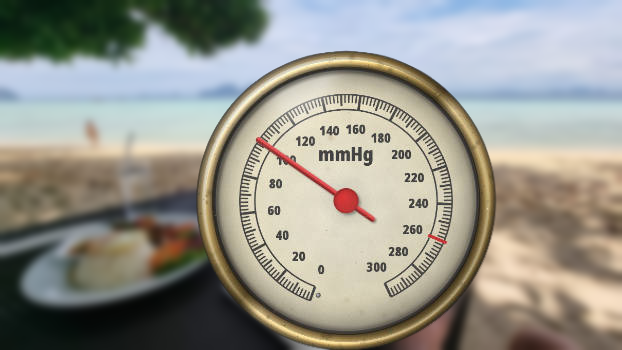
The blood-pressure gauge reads 100 mmHg
